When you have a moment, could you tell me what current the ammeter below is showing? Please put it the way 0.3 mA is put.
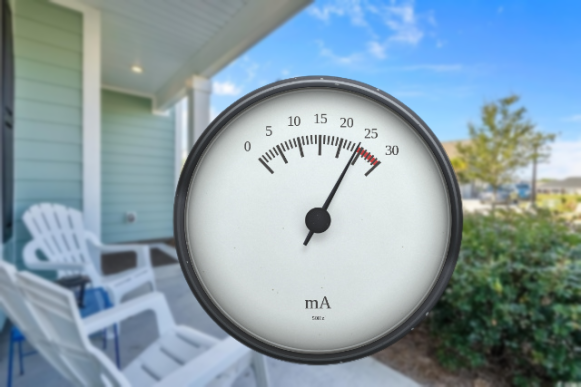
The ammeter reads 24 mA
